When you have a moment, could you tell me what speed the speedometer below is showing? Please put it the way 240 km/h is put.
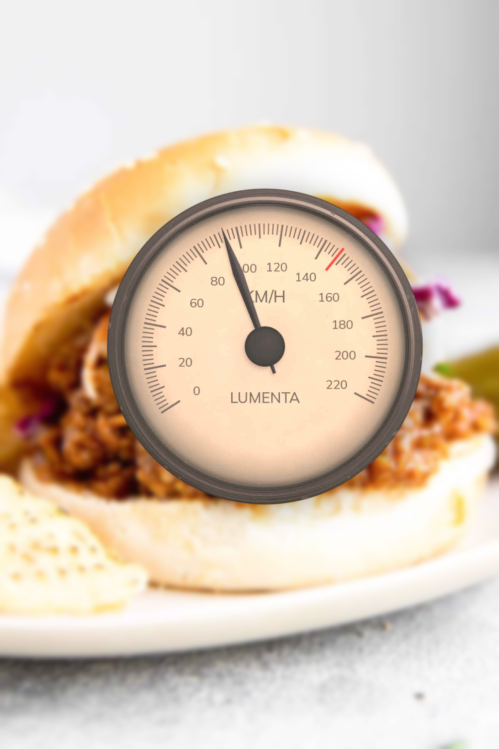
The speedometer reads 94 km/h
